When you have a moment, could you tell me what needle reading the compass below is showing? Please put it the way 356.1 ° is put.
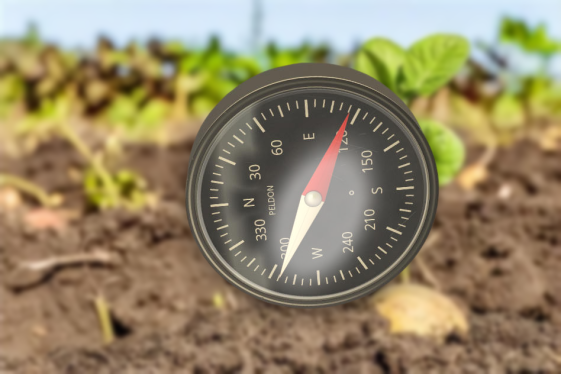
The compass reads 115 °
